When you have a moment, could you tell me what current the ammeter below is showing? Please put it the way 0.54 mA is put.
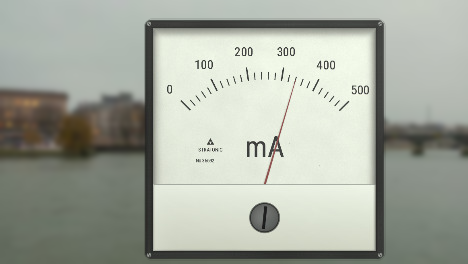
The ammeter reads 340 mA
